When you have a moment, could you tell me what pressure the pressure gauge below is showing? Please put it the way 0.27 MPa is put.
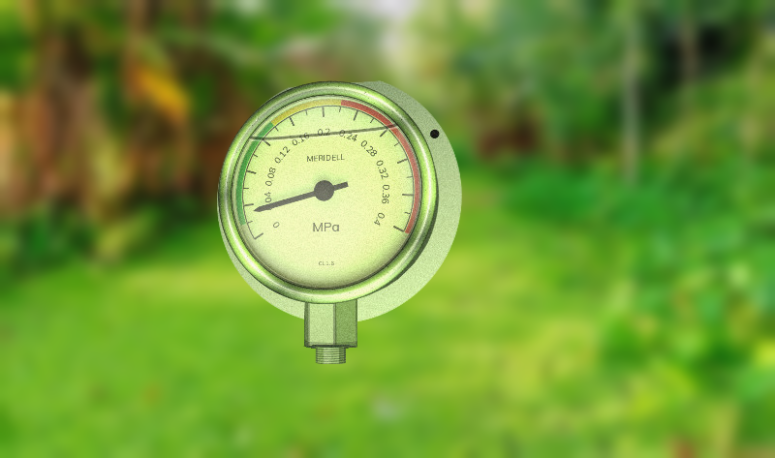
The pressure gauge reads 0.03 MPa
